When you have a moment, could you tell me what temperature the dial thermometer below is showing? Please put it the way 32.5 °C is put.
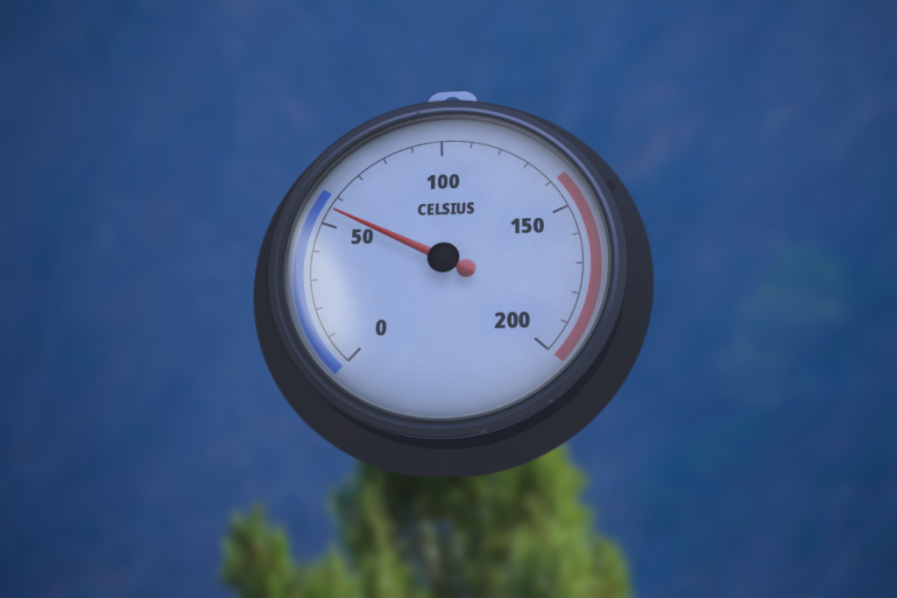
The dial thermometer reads 55 °C
